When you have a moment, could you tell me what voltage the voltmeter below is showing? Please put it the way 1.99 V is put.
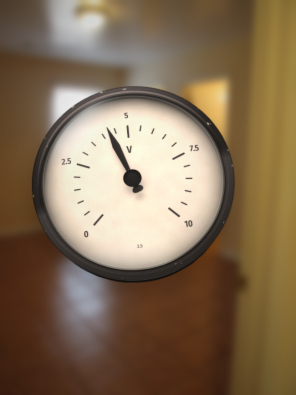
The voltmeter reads 4.25 V
